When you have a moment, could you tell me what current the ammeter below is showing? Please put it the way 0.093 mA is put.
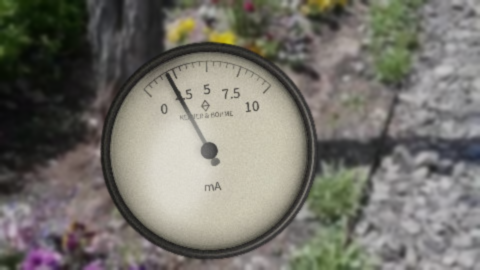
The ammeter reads 2 mA
